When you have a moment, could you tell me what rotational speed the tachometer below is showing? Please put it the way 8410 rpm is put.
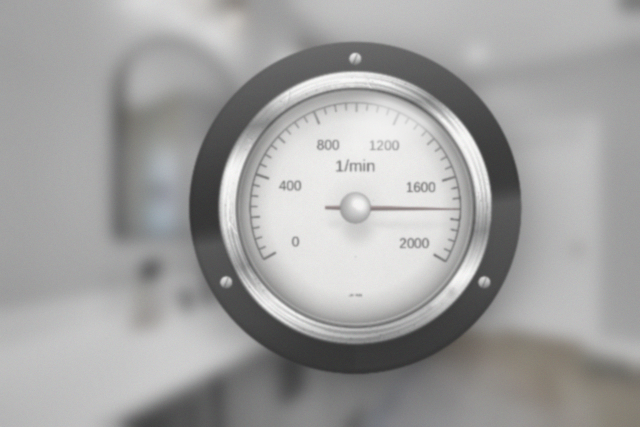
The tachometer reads 1750 rpm
